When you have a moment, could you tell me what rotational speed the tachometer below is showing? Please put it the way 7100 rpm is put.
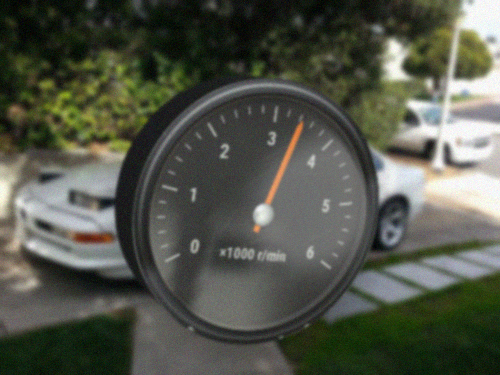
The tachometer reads 3400 rpm
